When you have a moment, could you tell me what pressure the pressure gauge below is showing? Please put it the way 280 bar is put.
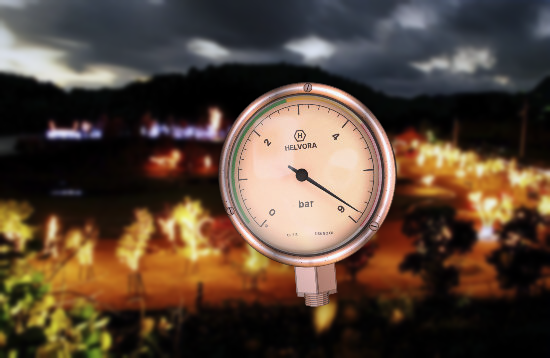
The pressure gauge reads 5.8 bar
